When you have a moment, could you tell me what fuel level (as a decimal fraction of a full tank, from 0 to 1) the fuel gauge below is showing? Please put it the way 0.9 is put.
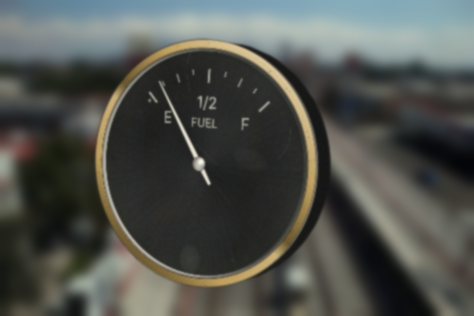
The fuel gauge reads 0.125
